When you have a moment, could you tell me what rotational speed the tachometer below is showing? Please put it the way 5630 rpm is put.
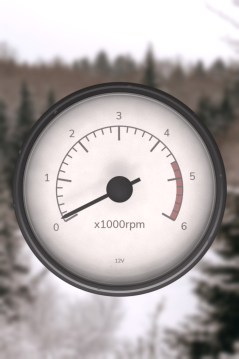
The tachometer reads 100 rpm
